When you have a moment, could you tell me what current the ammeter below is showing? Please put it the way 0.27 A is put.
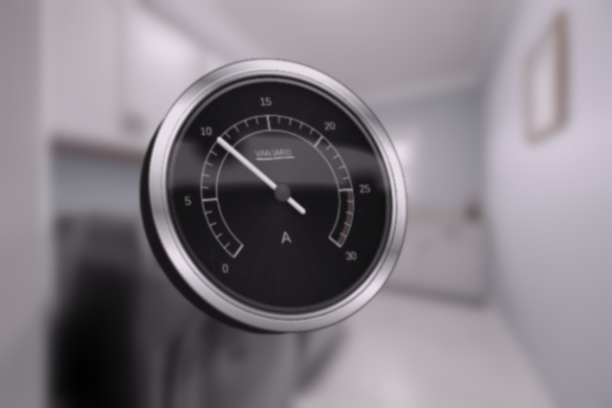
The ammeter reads 10 A
